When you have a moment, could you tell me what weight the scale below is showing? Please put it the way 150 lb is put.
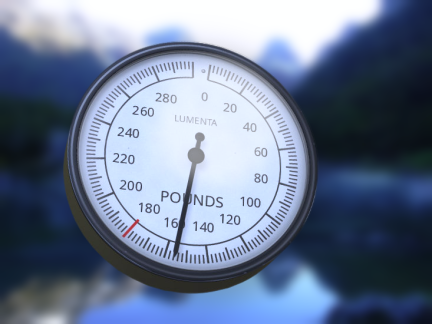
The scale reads 156 lb
